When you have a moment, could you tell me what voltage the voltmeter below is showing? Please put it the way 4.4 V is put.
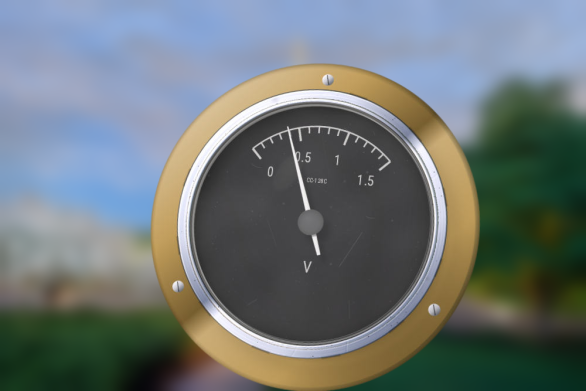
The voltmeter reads 0.4 V
